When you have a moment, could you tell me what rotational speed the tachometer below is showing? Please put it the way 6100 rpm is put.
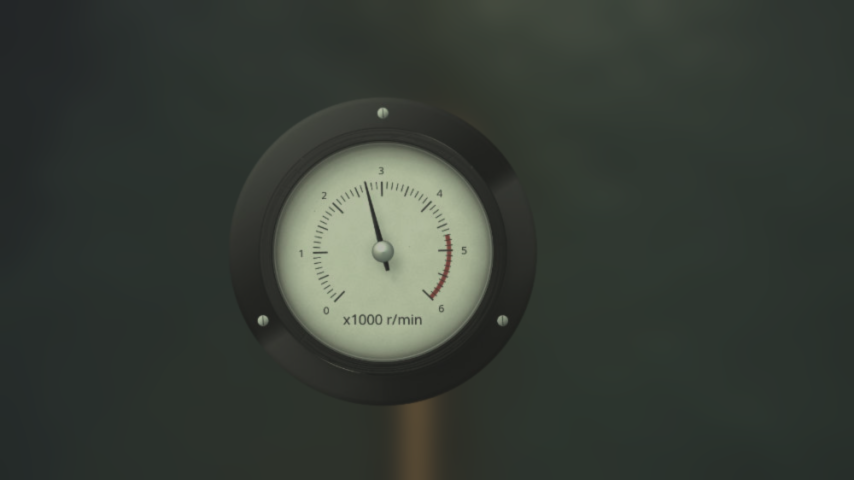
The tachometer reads 2700 rpm
